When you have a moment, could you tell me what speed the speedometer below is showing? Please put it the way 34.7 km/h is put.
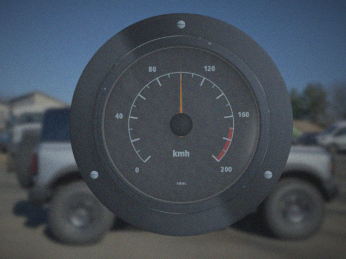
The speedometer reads 100 km/h
